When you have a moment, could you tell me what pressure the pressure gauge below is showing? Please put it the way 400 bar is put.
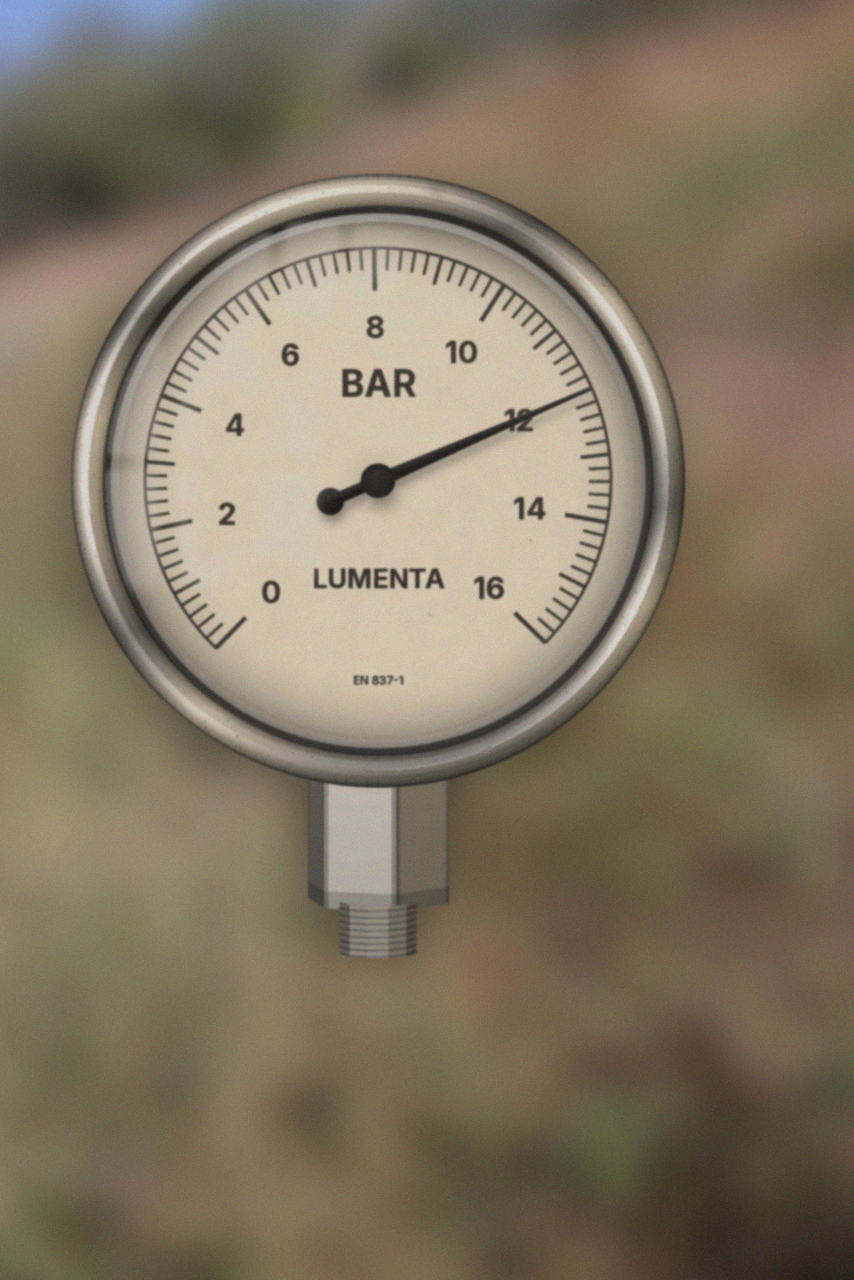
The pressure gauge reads 12 bar
